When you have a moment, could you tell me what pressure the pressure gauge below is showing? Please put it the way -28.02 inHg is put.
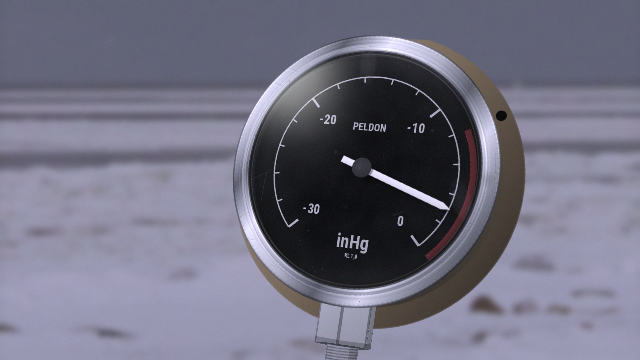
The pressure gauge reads -3 inHg
